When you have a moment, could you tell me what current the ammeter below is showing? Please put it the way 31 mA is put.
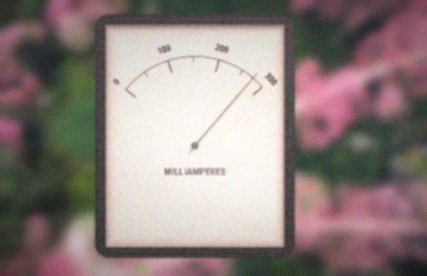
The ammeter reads 275 mA
